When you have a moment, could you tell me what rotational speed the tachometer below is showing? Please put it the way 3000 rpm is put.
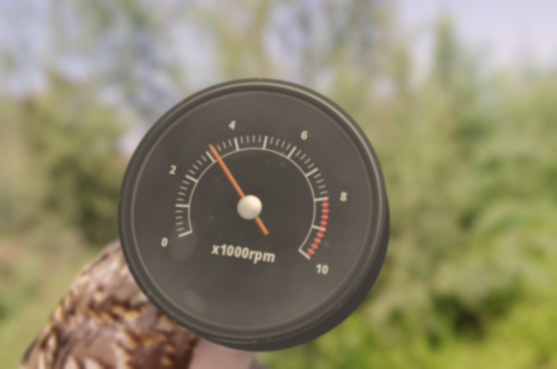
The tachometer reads 3200 rpm
